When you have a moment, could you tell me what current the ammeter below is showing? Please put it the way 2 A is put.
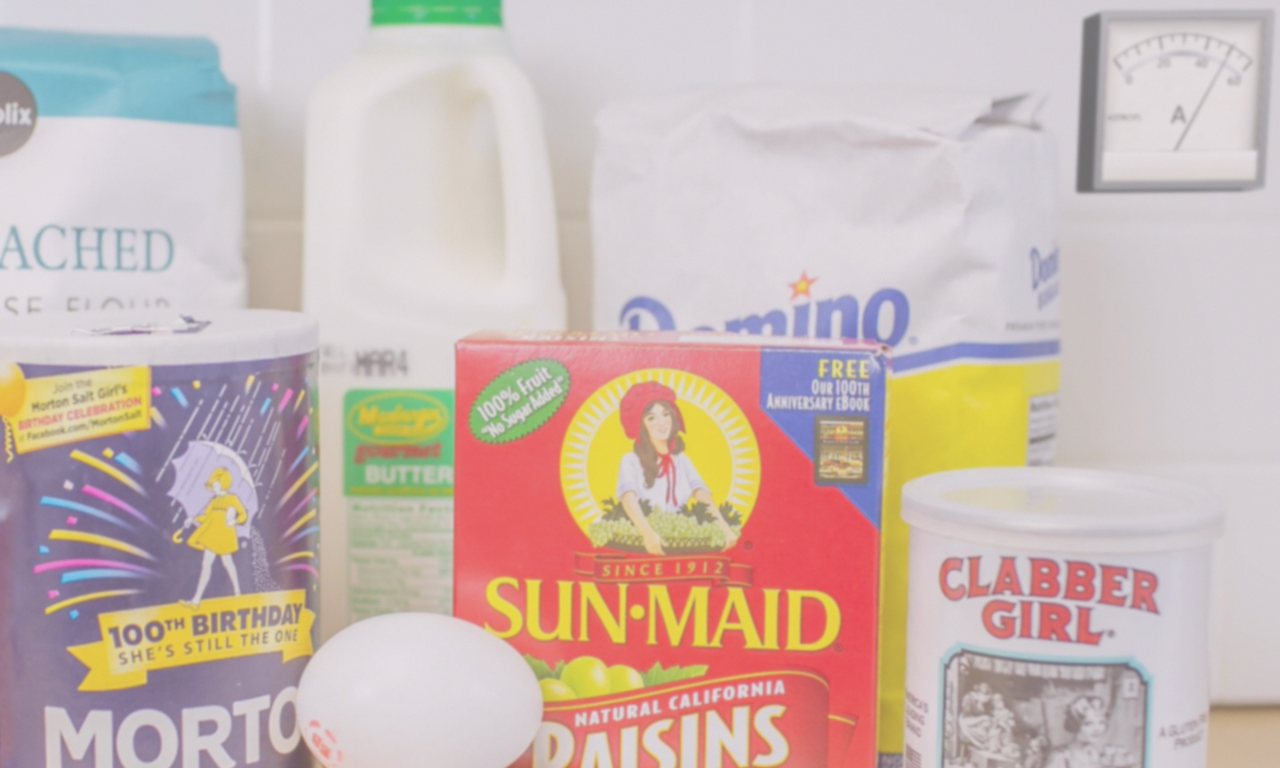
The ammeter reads 50 A
